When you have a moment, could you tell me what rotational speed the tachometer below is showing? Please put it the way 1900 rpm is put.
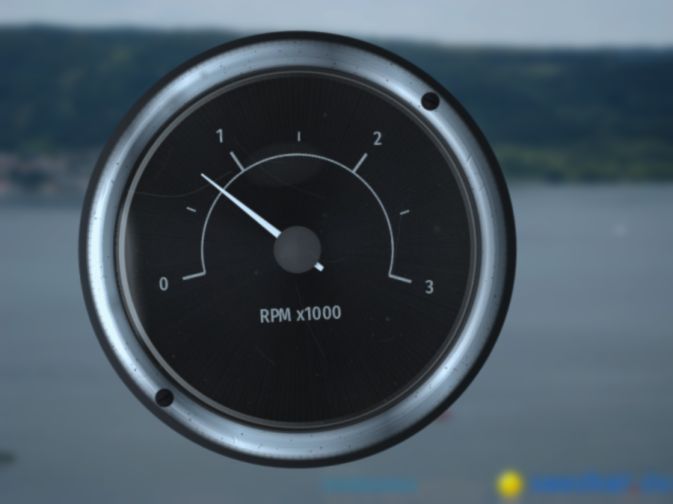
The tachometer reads 750 rpm
